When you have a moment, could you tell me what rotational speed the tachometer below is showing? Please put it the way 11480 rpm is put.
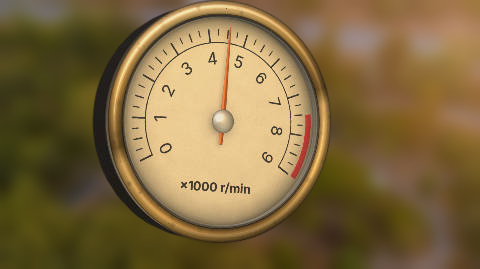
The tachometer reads 4500 rpm
